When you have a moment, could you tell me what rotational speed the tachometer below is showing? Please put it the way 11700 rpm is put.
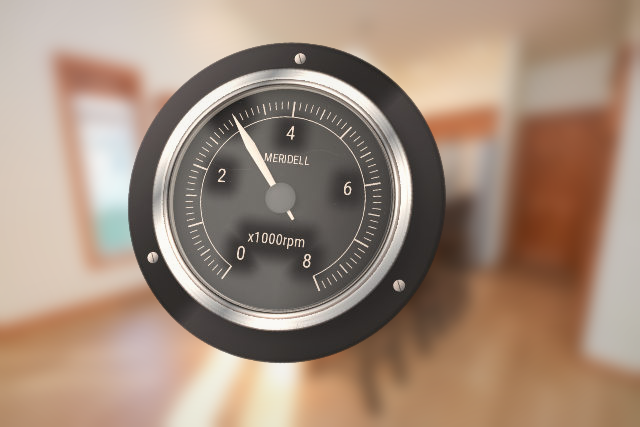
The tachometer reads 3000 rpm
